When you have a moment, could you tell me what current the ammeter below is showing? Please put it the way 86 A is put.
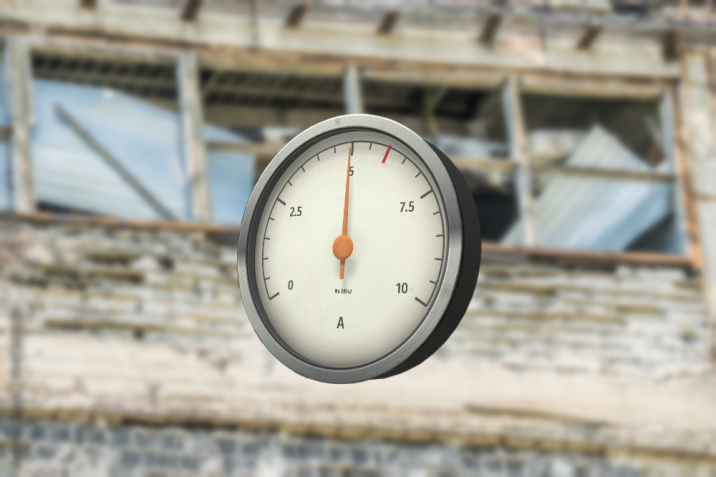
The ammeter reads 5 A
